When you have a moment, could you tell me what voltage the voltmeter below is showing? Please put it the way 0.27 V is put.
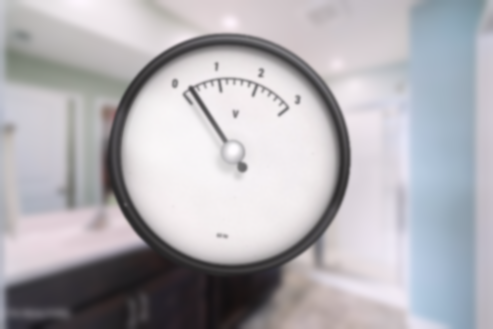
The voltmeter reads 0.2 V
